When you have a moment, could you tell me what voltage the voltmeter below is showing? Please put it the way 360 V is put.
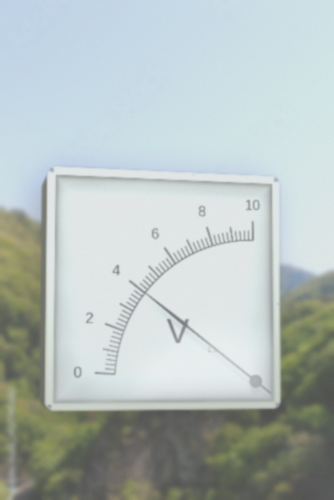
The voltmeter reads 4 V
